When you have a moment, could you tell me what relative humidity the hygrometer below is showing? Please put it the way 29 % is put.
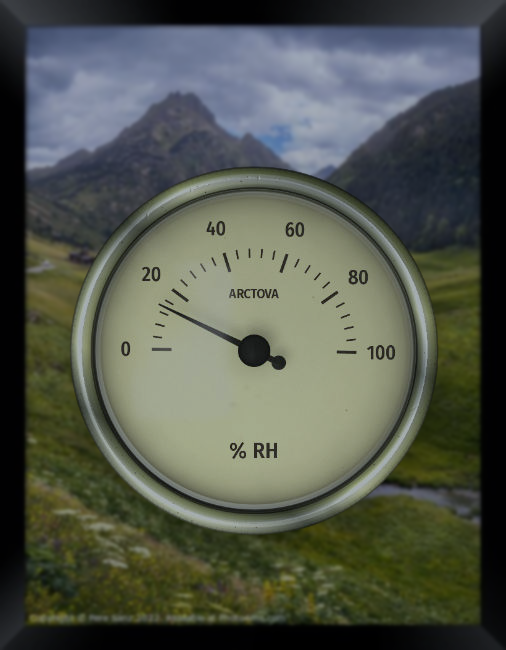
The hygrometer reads 14 %
